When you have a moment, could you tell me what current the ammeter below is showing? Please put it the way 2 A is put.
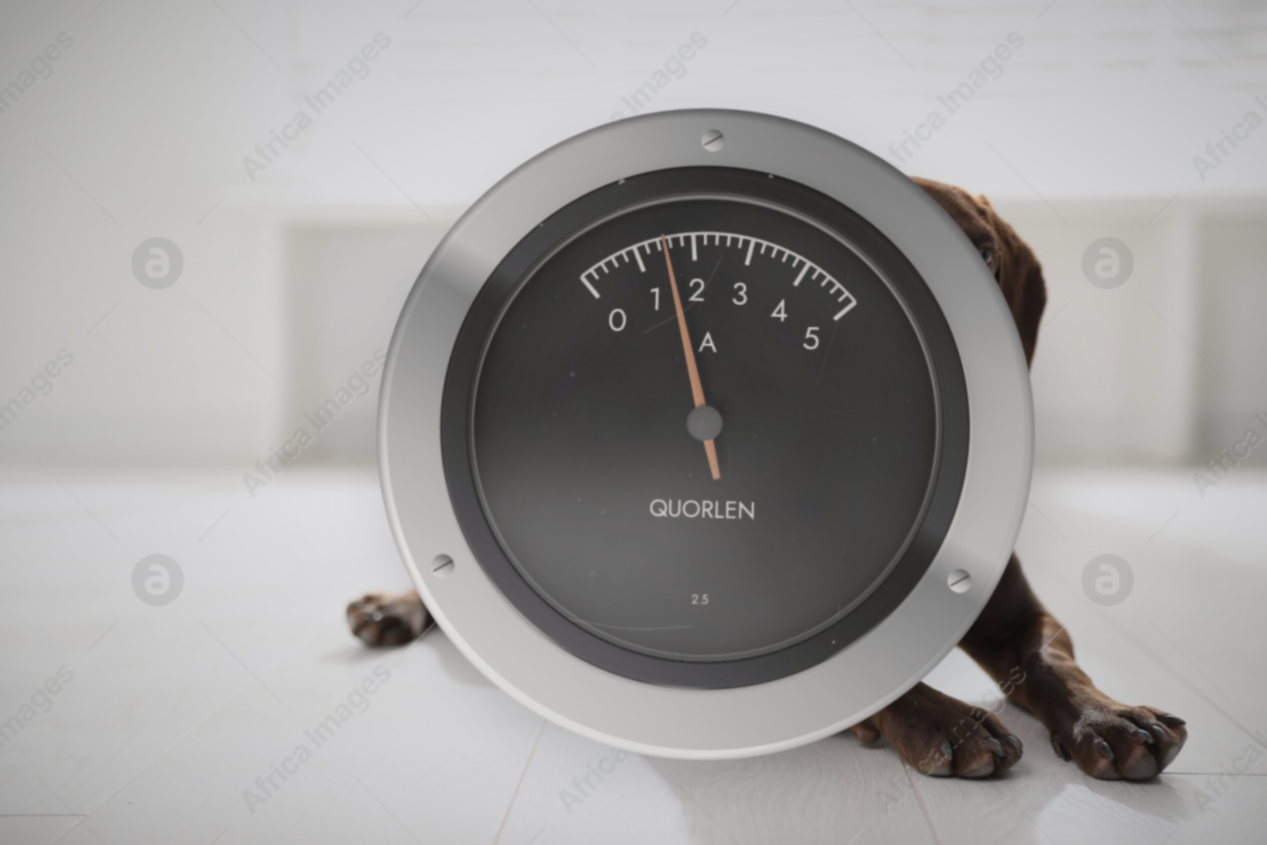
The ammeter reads 1.5 A
